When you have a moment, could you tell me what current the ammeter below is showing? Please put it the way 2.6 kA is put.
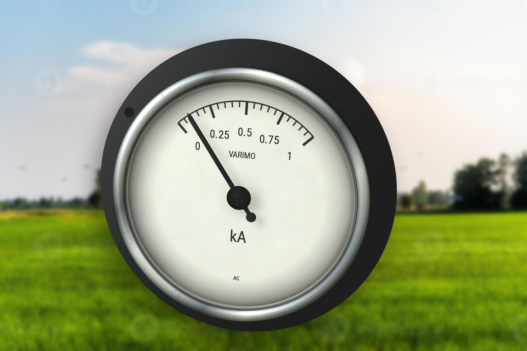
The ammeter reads 0.1 kA
